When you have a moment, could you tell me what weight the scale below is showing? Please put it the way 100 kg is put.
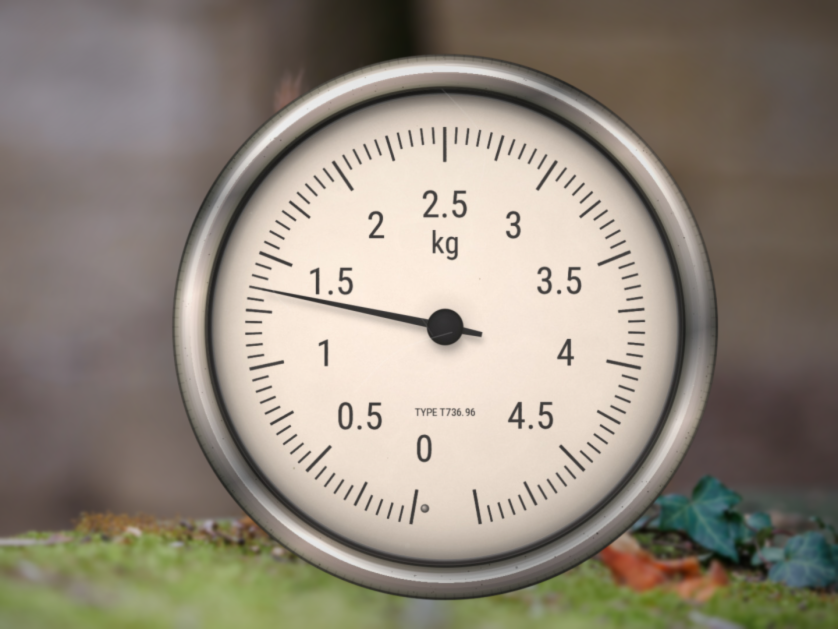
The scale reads 1.35 kg
